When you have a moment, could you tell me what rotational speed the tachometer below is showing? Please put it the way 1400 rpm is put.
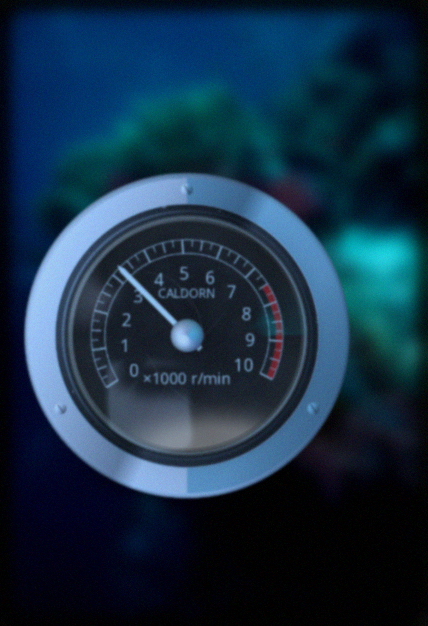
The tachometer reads 3250 rpm
